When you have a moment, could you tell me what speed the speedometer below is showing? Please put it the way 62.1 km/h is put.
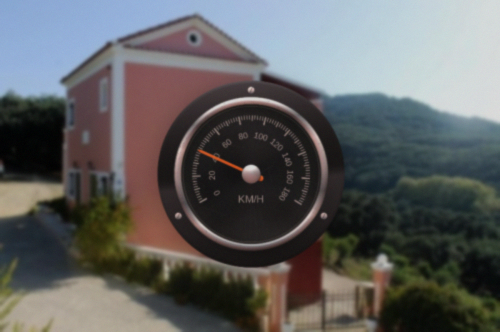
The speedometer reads 40 km/h
